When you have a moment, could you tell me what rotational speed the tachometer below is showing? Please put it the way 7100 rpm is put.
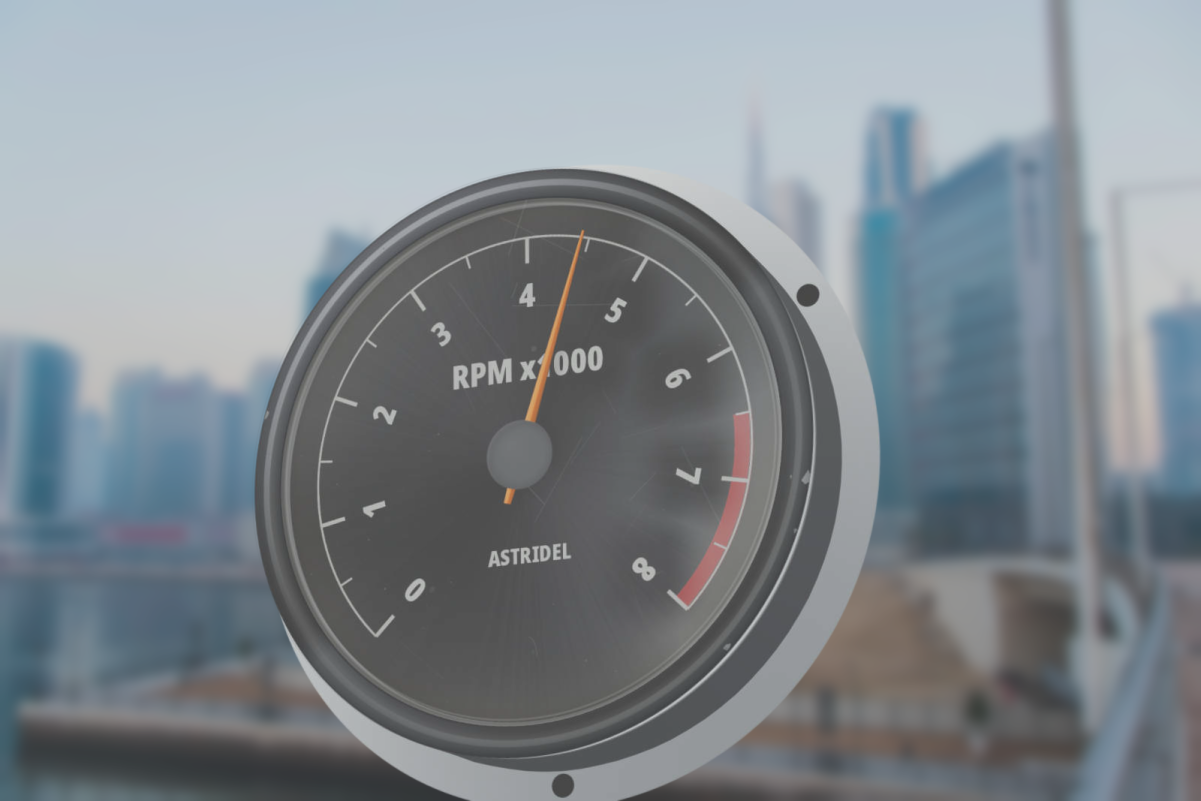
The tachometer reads 4500 rpm
